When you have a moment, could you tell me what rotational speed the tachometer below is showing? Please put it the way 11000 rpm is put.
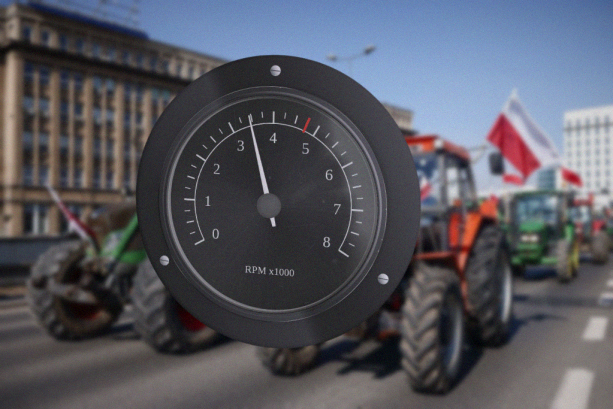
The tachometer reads 3500 rpm
